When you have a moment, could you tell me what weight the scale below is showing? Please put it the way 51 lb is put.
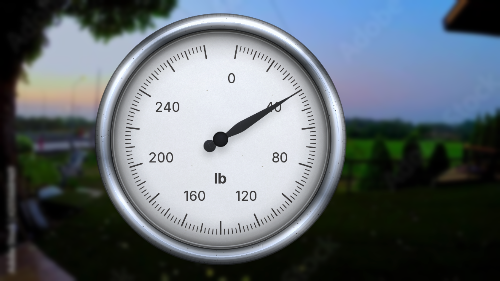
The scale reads 40 lb
